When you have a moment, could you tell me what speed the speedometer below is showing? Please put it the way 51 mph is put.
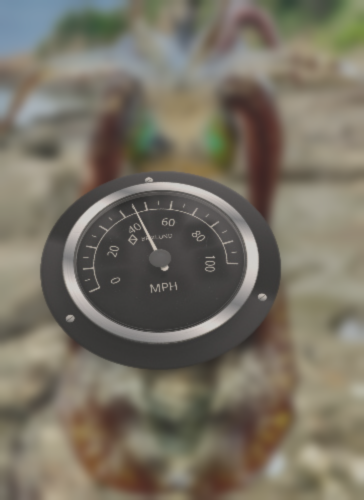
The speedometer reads 45 mph
